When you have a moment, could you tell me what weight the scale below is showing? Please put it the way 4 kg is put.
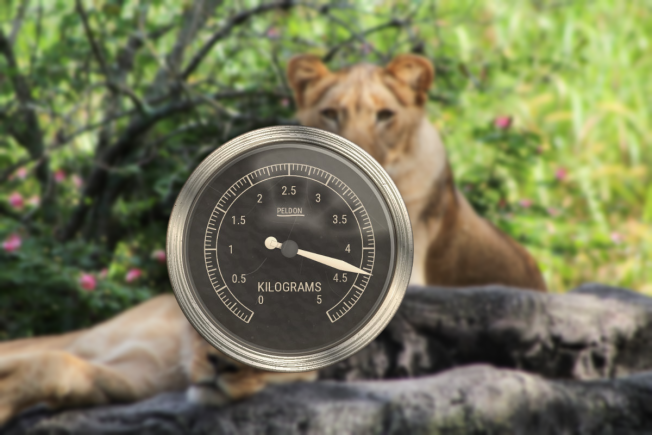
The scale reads 4.3 kg
